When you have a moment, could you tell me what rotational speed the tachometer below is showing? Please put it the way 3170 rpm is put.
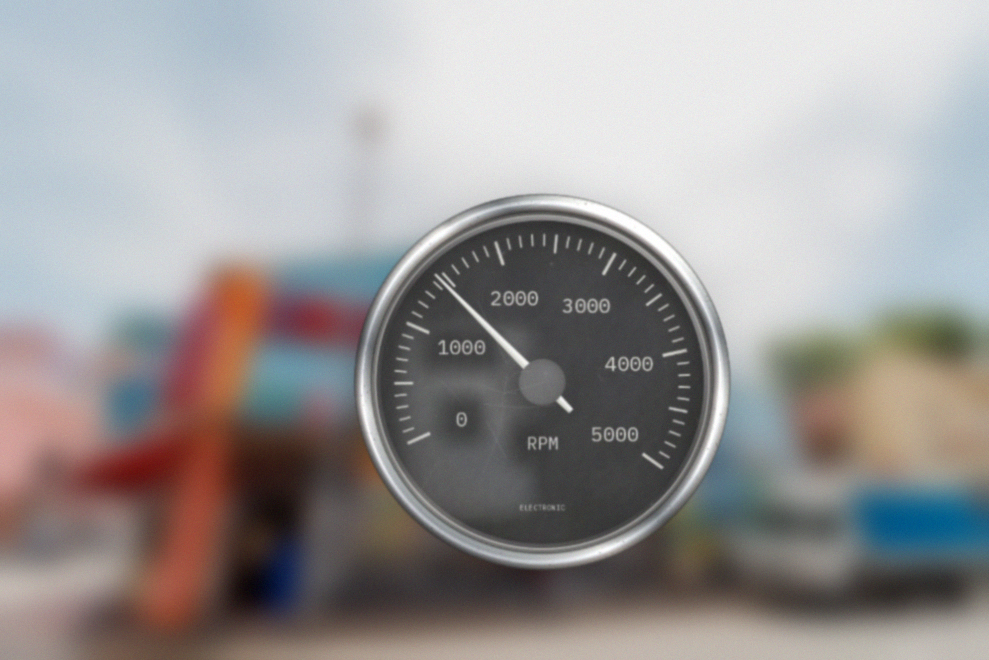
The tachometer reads 1450 rpm
